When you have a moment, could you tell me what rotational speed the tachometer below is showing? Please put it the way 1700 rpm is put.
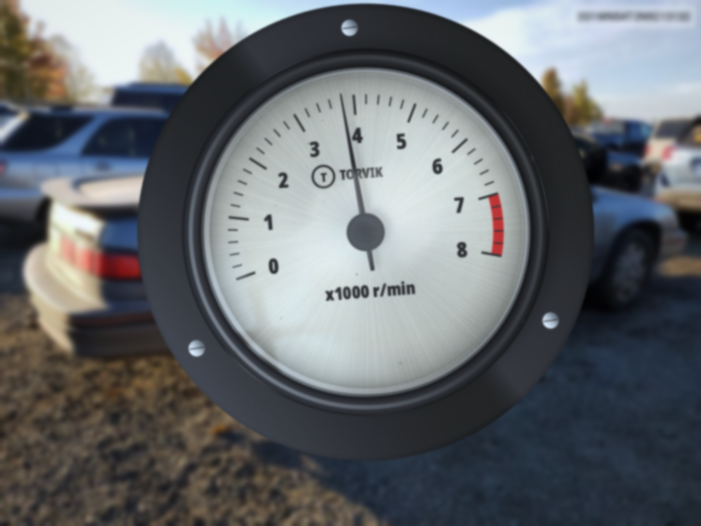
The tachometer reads 3800 rpm
